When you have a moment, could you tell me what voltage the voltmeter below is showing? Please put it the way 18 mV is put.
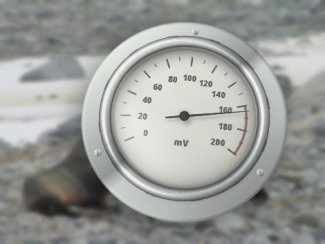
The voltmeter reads 165 mV
